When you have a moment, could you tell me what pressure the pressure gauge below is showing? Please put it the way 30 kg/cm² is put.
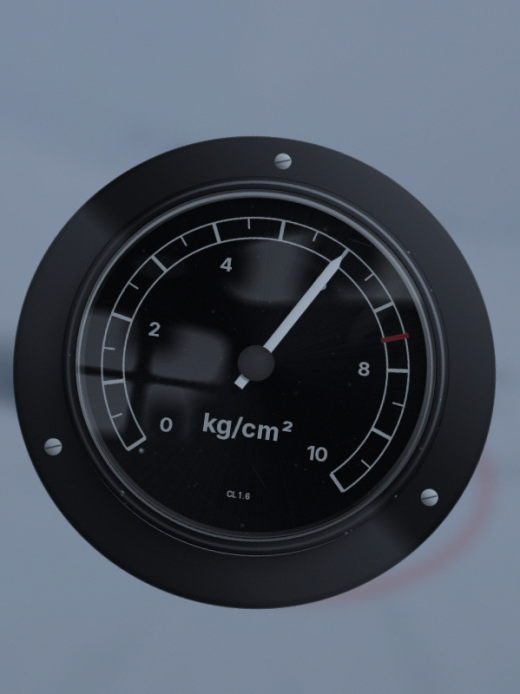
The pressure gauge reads 6 kg/cm²
